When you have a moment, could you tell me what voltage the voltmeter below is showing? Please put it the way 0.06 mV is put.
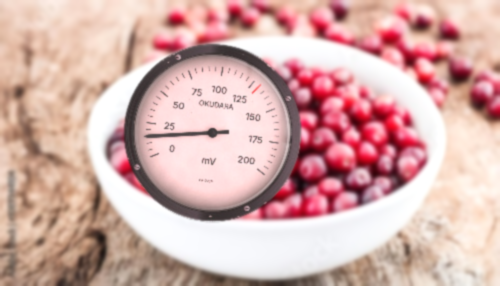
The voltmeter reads 15 mV
